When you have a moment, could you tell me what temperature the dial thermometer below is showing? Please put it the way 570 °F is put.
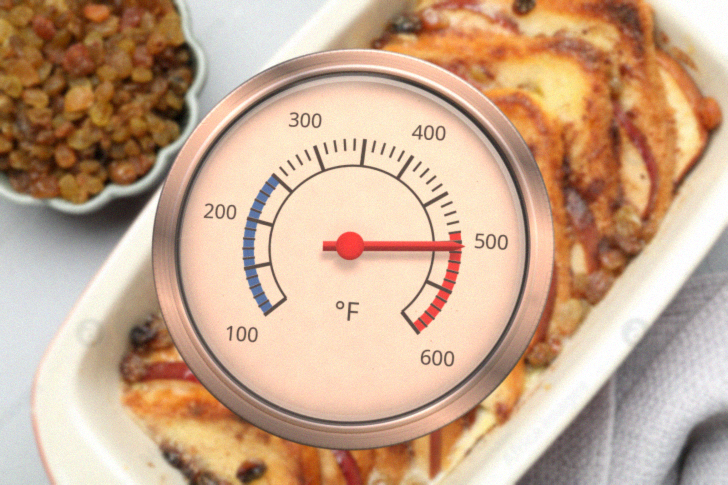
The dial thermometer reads 505 °F
